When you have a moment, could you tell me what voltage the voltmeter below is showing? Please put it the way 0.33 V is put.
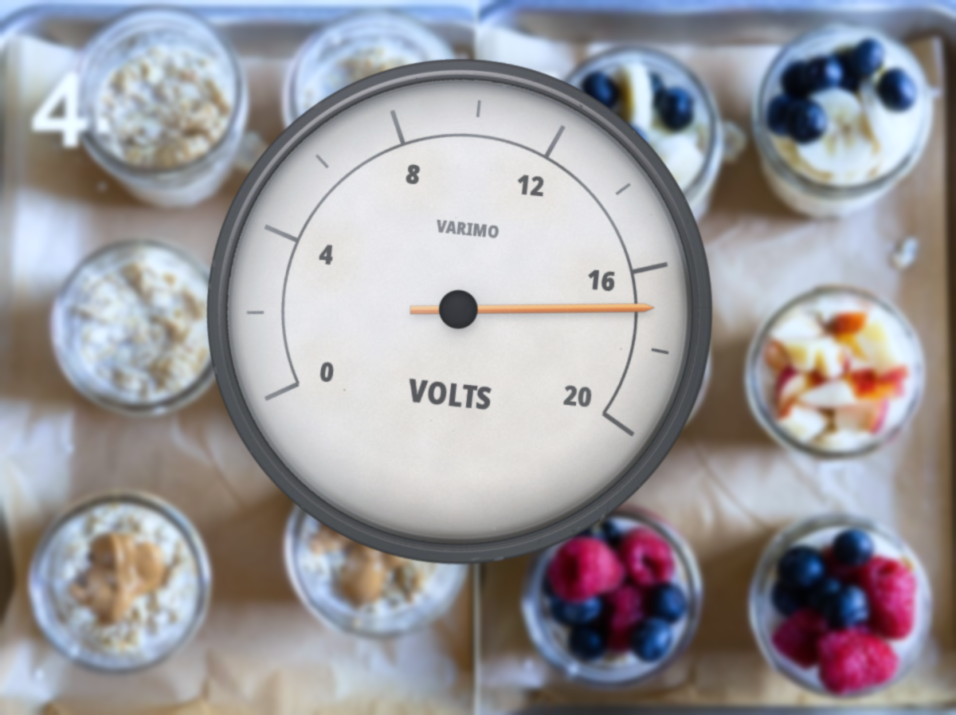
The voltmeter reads 17 V
